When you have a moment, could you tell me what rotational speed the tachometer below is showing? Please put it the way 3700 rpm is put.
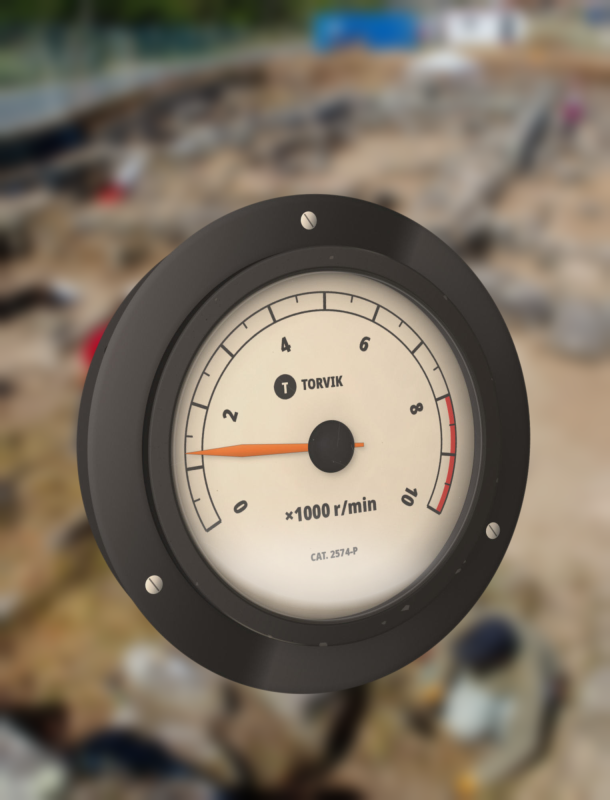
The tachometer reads 1250 rpm
